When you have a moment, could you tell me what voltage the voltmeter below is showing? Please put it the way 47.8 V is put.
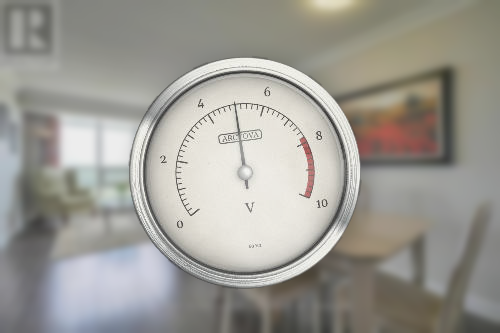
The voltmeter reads 5 V
